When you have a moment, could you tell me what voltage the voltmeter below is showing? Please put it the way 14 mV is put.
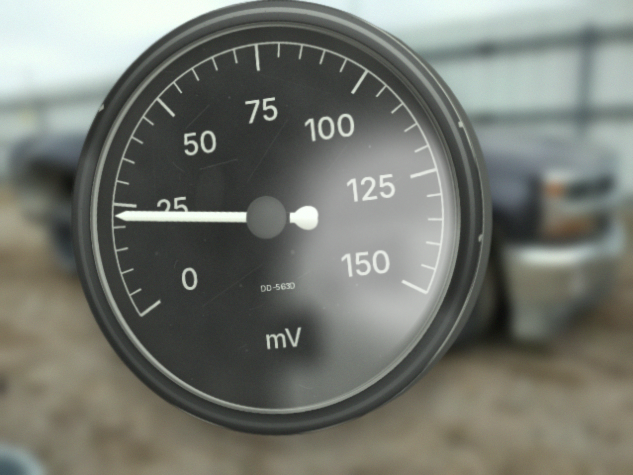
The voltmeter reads 22.5 mV
